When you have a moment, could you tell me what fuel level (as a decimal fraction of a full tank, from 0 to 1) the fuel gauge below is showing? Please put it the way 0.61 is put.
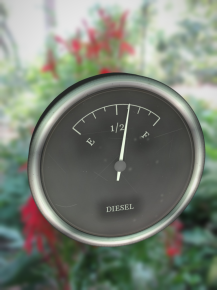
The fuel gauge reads 0.625
